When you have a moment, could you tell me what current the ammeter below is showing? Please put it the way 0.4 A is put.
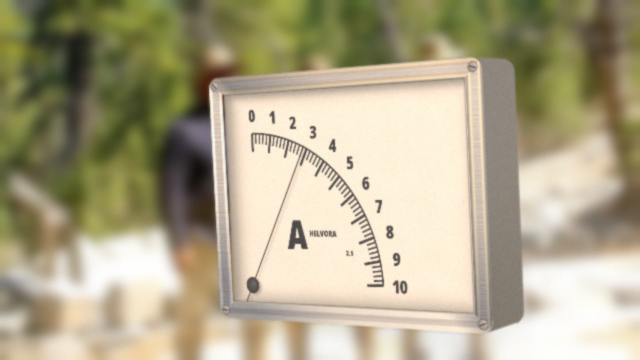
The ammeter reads 3 A
